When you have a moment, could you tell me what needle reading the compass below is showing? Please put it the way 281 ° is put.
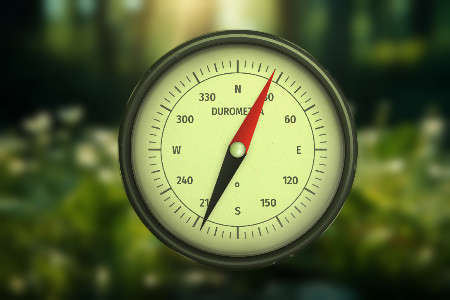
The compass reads 25 °
